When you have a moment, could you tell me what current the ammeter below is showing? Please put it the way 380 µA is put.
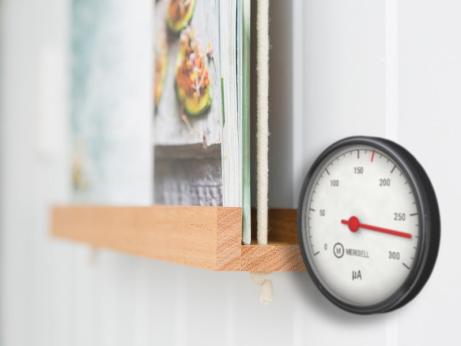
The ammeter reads 270 µA
